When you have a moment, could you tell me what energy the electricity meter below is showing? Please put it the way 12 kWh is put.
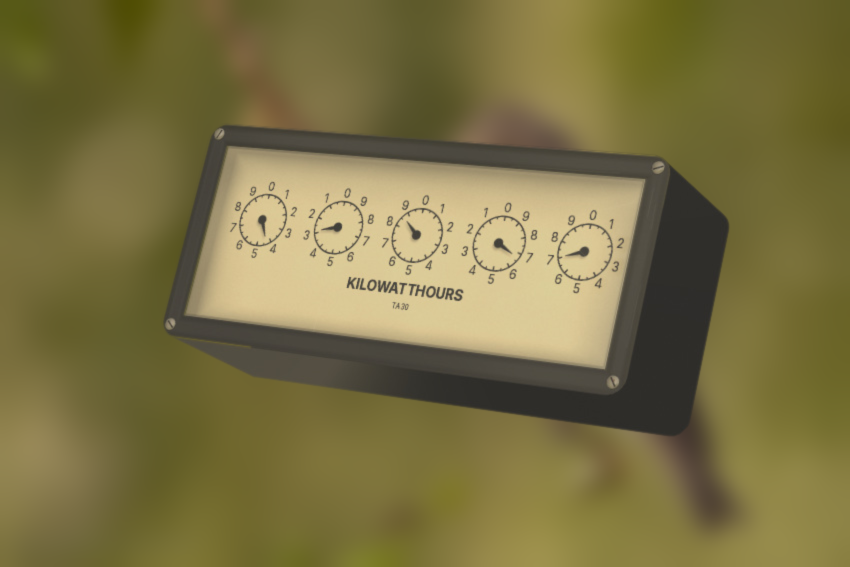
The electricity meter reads 42867 kWh
